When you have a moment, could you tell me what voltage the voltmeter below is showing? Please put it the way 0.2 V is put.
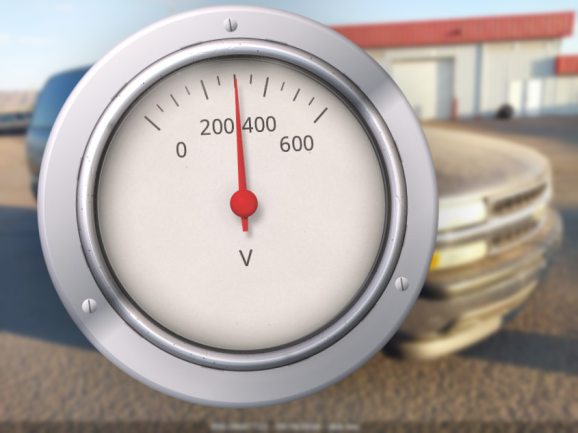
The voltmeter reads 300 V
